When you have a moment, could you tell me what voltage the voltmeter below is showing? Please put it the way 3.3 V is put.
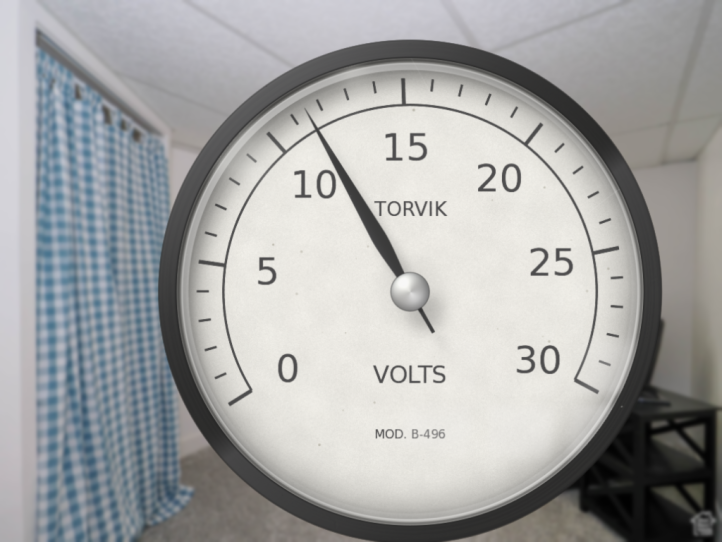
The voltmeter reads 11.5 V
